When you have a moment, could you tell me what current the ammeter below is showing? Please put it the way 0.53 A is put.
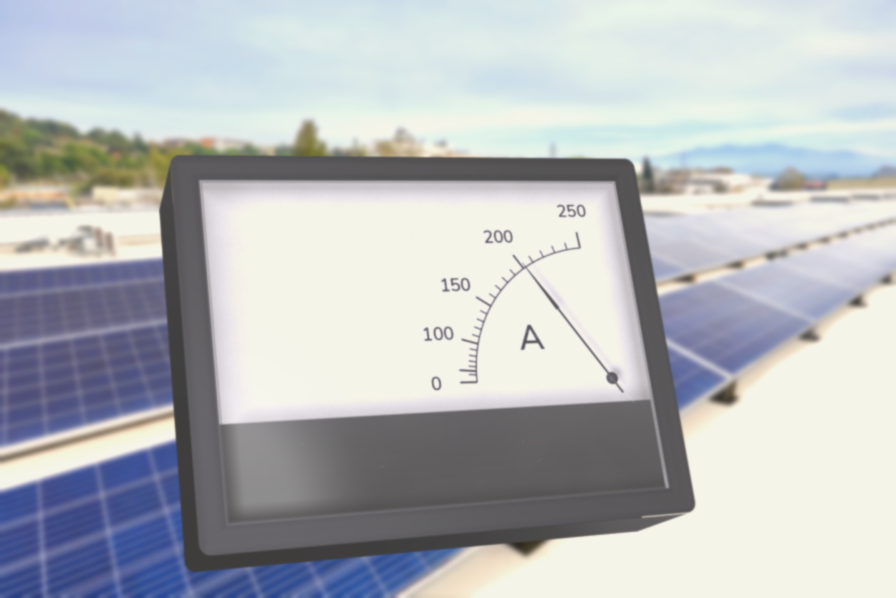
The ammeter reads 200 A
